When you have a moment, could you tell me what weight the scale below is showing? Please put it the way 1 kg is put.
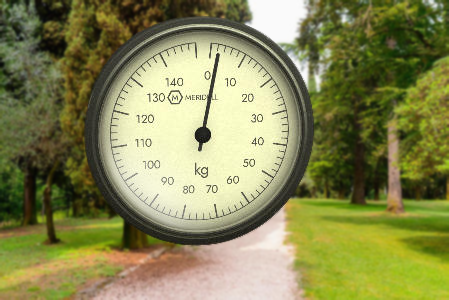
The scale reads 2 kg
